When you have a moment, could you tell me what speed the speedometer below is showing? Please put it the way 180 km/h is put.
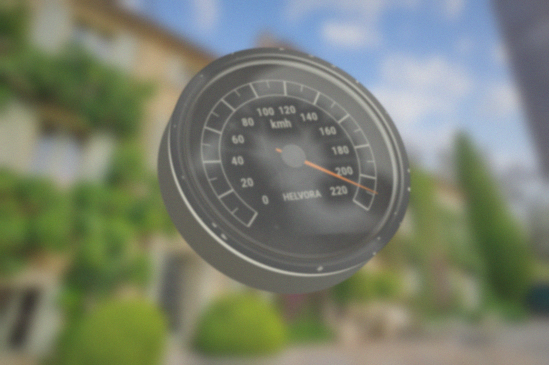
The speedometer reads 210 km/h
